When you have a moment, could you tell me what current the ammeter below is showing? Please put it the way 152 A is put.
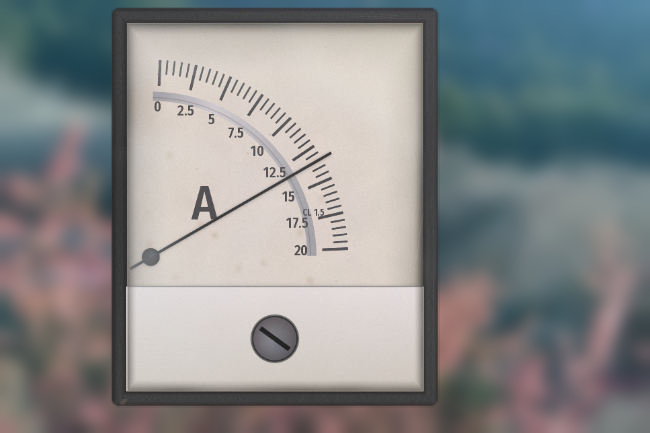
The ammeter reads 13.5 A
